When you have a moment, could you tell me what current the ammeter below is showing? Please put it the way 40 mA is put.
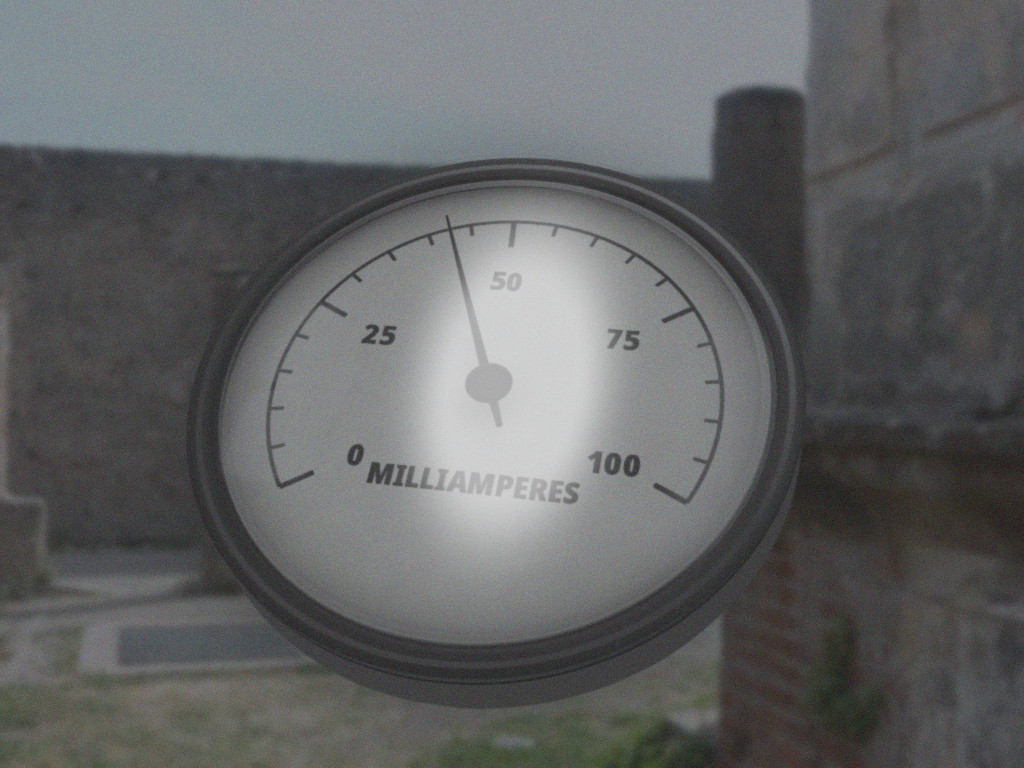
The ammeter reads 42.5 mA
